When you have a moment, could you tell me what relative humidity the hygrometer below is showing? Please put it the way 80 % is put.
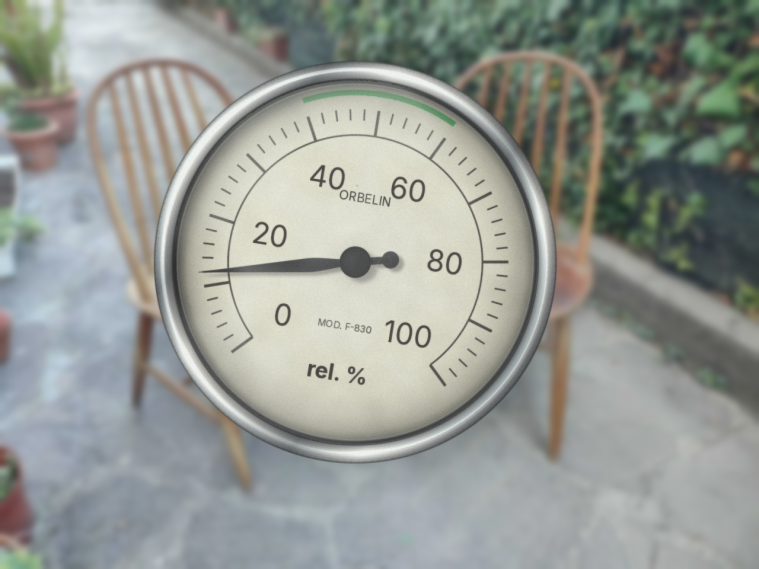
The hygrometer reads 12 %
